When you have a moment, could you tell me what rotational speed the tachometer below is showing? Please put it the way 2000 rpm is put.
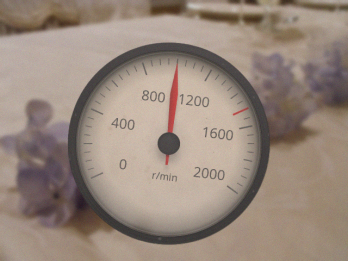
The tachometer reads 1000 rpm
